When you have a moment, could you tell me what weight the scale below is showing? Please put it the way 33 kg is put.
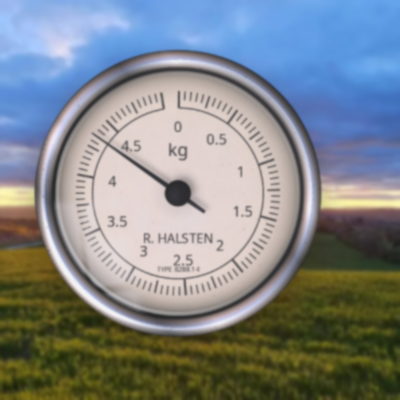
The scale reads 4.35 kg
